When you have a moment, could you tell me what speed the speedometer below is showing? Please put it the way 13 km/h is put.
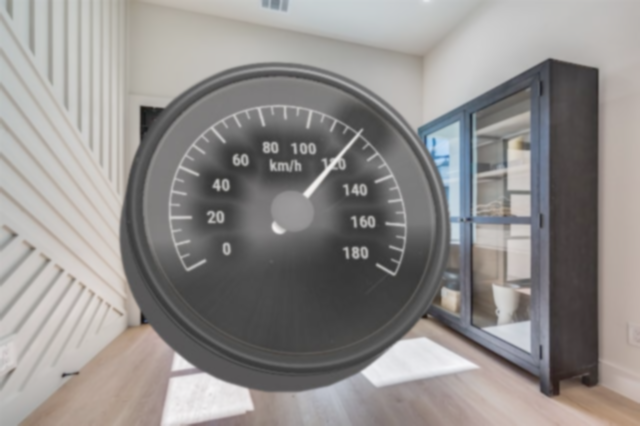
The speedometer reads 120 km/h
